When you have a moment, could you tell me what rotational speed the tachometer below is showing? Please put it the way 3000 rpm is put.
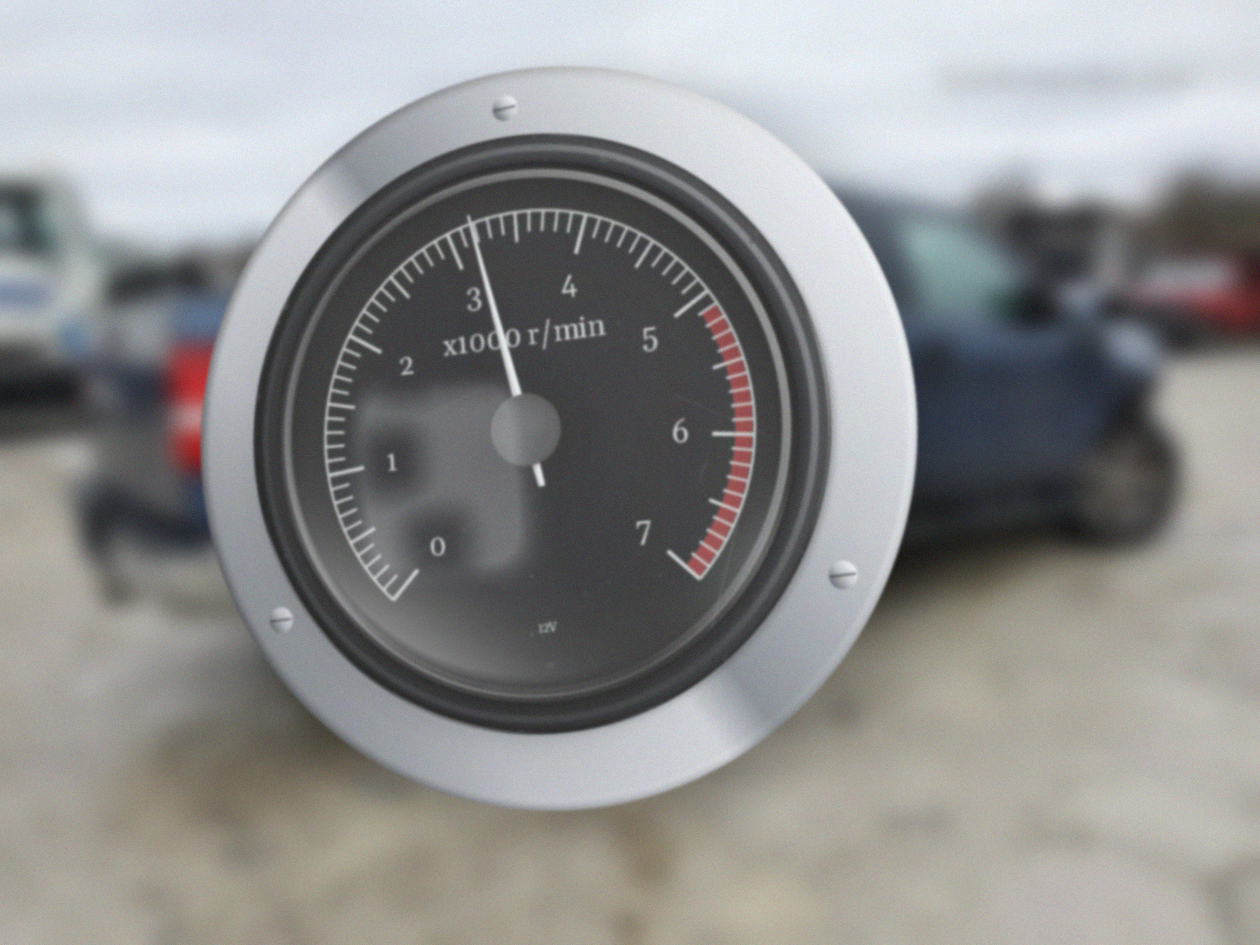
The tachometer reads 3200 rpm
